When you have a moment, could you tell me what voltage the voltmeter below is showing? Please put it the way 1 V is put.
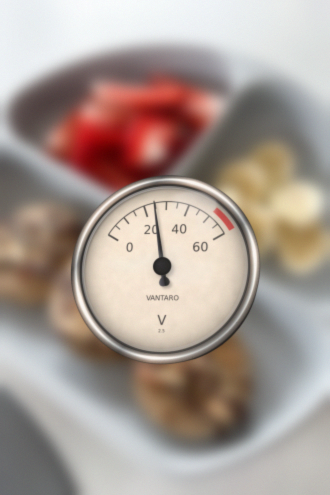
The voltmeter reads 25 V
